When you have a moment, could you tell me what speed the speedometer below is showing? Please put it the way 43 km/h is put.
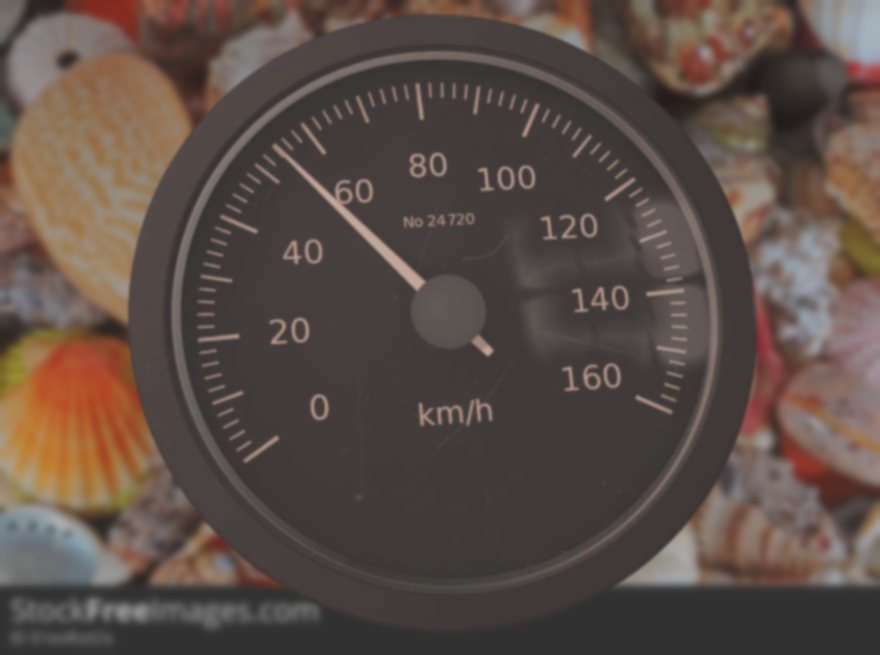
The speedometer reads 54 km/h
